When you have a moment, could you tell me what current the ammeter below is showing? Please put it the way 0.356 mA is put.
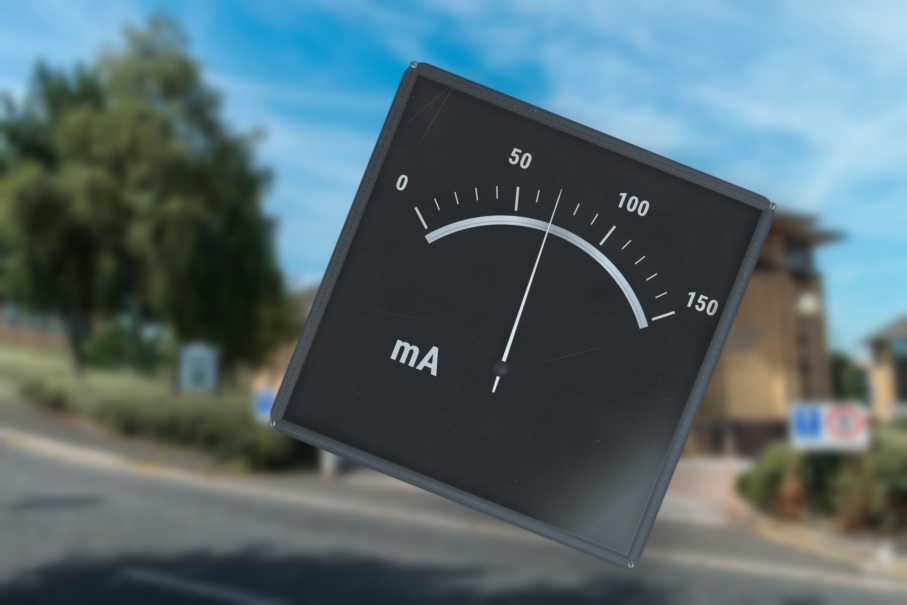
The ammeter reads 70 mA
